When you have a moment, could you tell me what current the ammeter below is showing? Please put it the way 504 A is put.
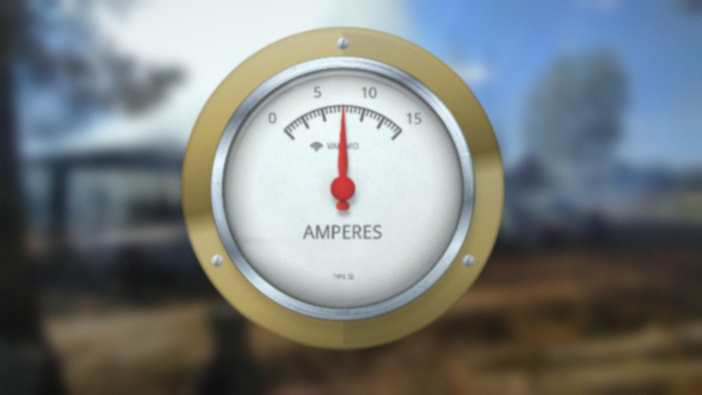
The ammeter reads 7.5 A
